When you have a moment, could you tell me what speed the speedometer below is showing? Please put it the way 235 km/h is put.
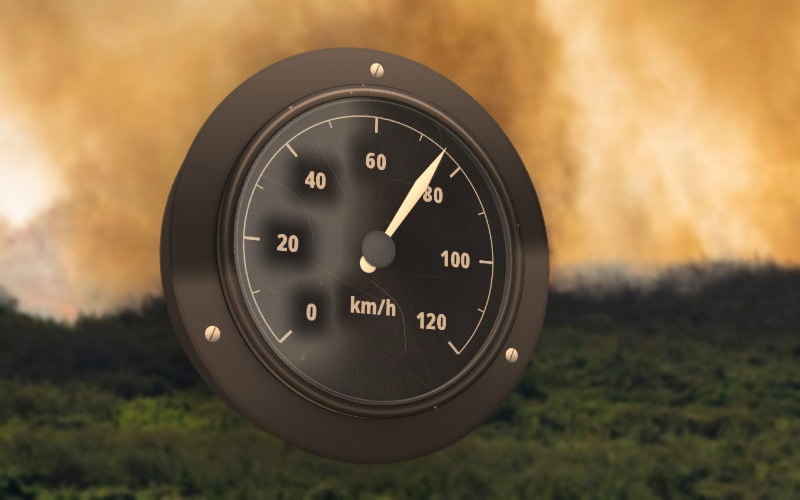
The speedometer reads 75 km/h
